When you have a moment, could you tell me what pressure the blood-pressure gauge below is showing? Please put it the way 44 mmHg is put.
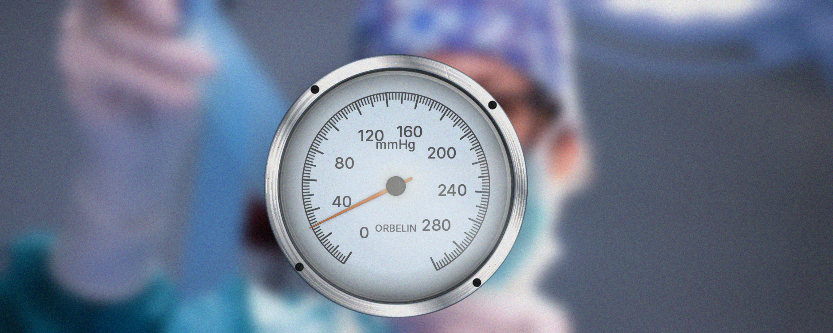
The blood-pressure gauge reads 30 mmHg
